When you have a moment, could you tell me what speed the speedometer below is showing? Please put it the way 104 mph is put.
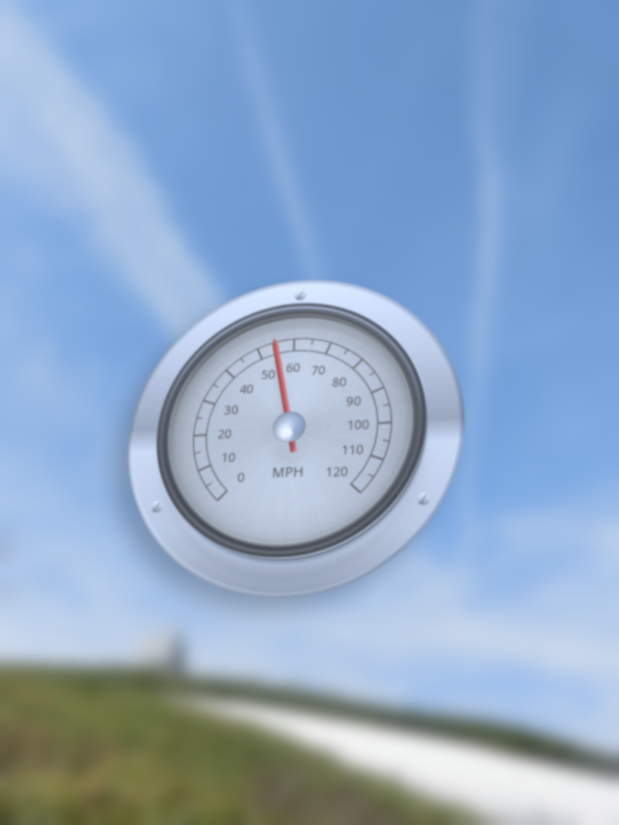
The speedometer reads 55 mph
